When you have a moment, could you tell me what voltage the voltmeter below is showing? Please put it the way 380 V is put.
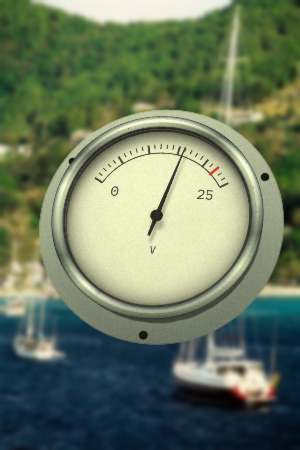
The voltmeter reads 16 V
